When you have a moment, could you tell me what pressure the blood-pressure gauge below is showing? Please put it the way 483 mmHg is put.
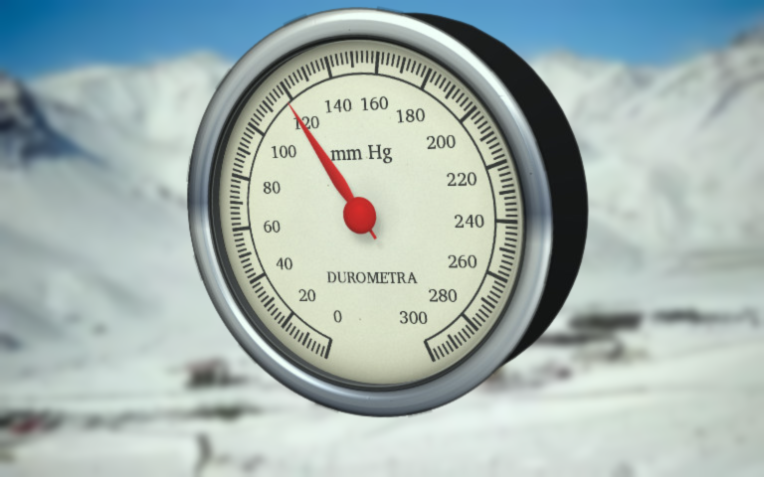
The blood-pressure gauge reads 120 mmHg
